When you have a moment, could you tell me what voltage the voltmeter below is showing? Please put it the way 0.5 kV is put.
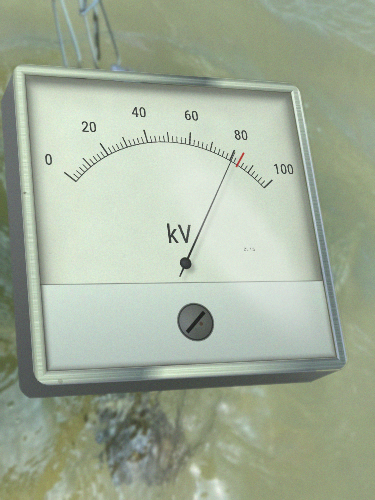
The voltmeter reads 80 kV
